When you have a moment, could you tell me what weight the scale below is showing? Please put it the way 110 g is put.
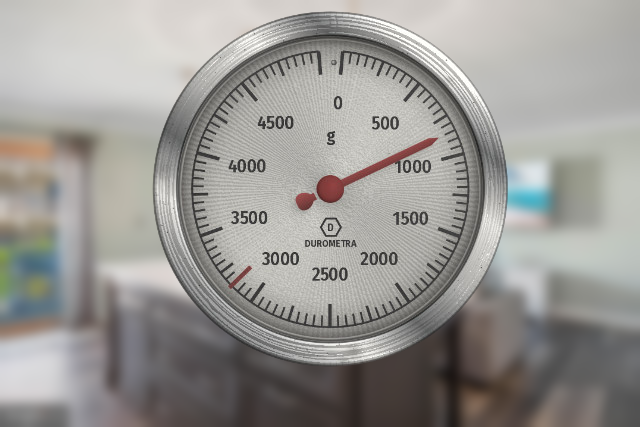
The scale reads 850 g
